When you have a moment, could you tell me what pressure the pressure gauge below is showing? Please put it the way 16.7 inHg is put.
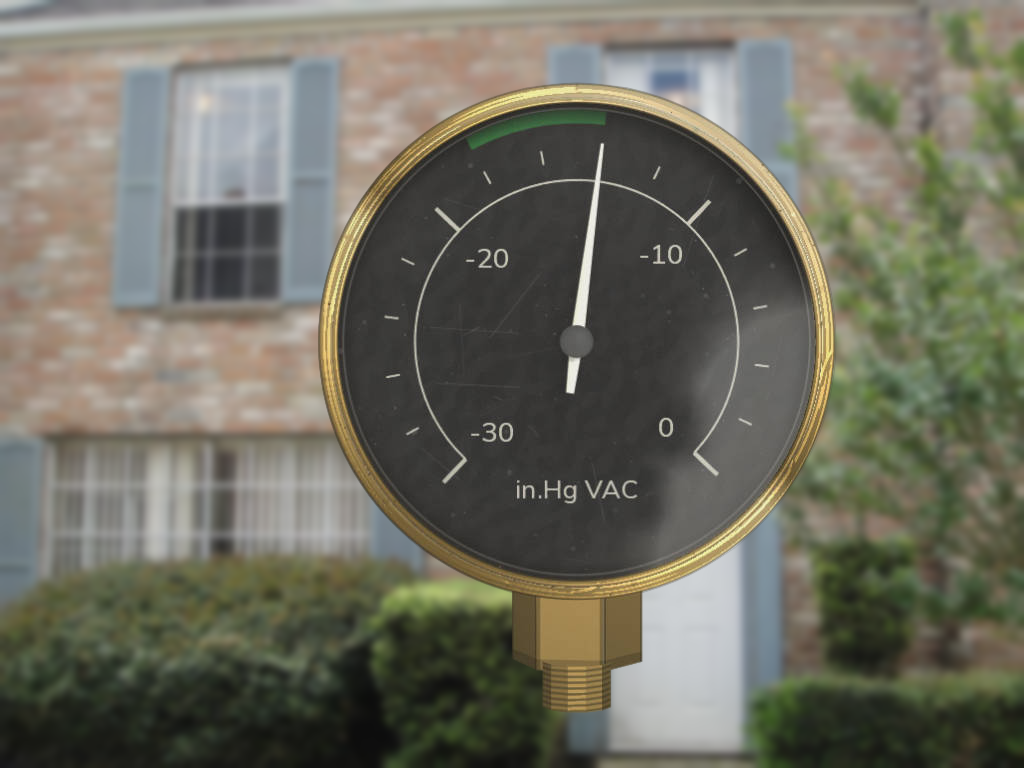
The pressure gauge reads -14 inHg
